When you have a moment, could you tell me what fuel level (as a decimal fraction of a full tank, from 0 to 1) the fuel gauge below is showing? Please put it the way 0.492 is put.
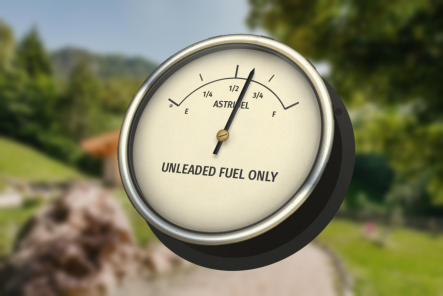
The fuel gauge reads 0.625
